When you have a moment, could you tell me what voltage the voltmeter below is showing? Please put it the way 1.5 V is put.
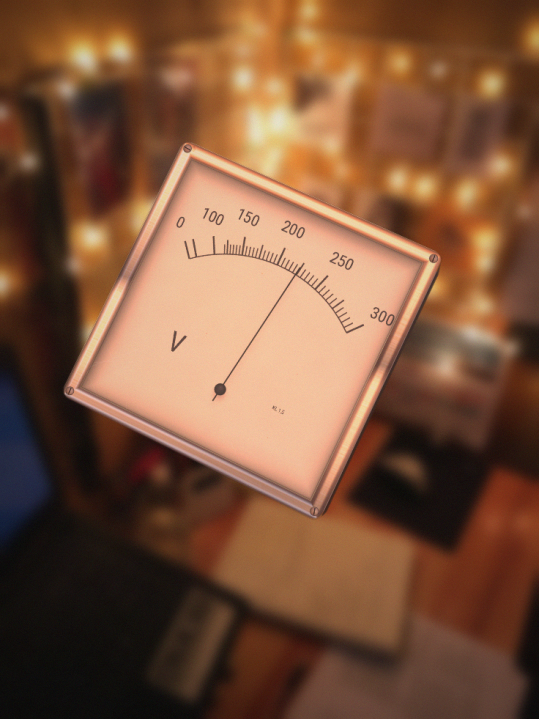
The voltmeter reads 225 V
